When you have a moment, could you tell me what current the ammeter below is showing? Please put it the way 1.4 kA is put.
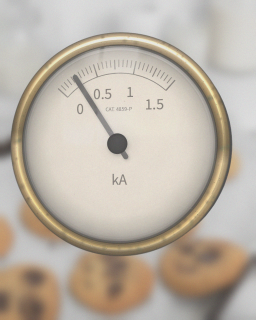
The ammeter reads 0.25 kA
